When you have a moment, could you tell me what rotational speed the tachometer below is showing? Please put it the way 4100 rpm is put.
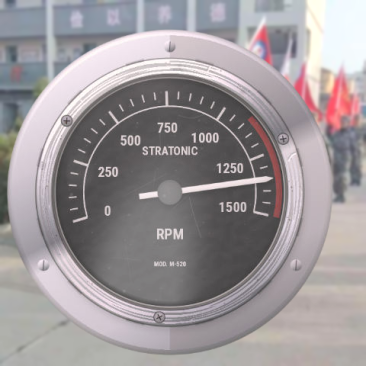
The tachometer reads 1350 rpm
